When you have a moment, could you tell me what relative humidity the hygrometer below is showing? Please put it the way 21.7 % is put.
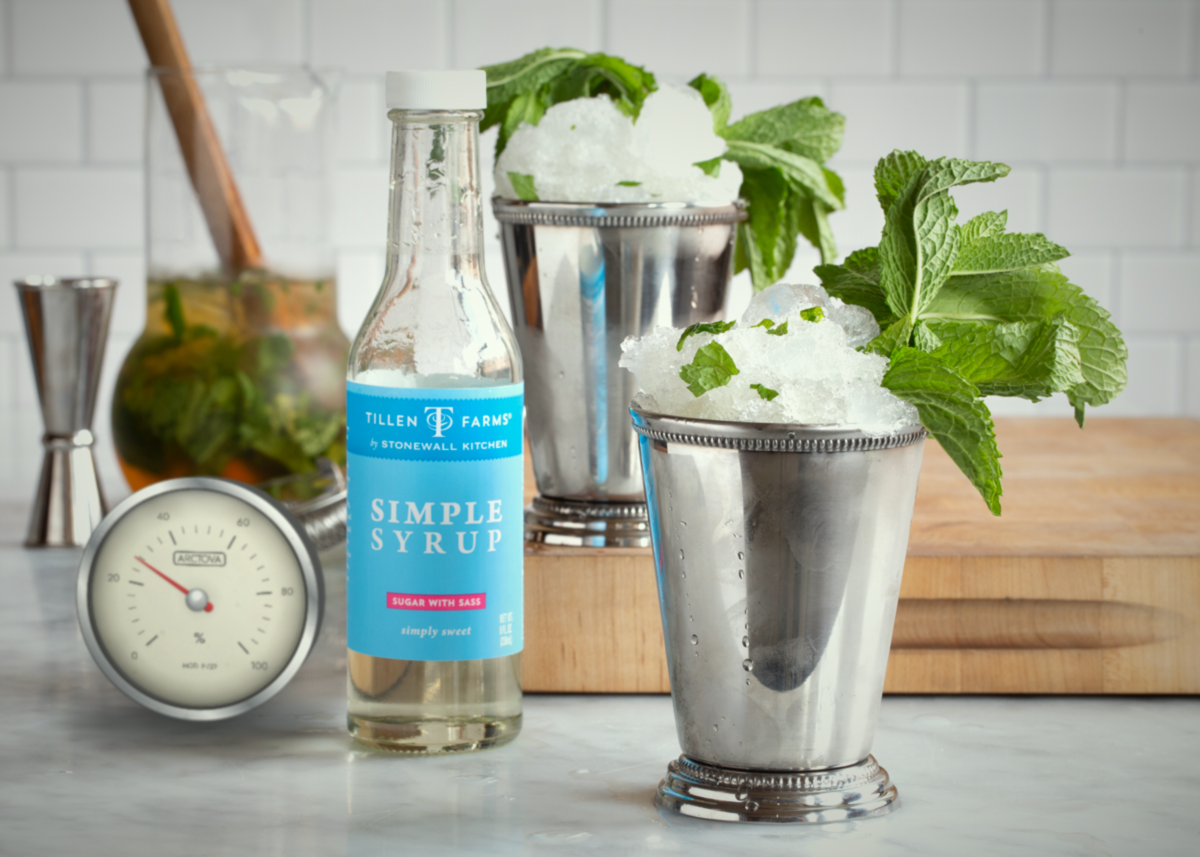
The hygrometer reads 28 %
